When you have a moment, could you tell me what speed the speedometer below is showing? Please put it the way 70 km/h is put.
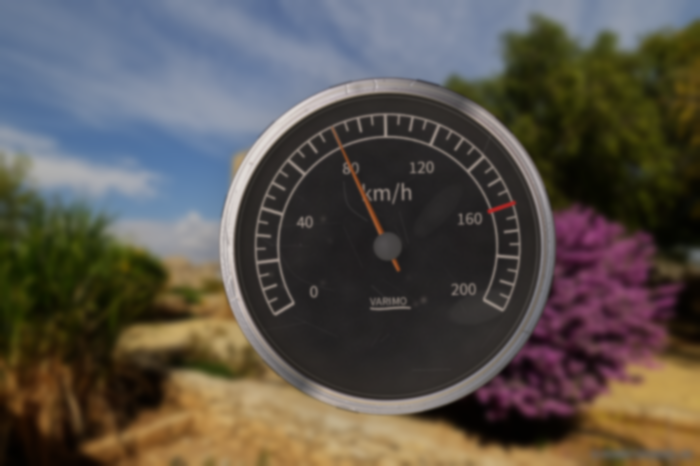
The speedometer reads 80 km/h
